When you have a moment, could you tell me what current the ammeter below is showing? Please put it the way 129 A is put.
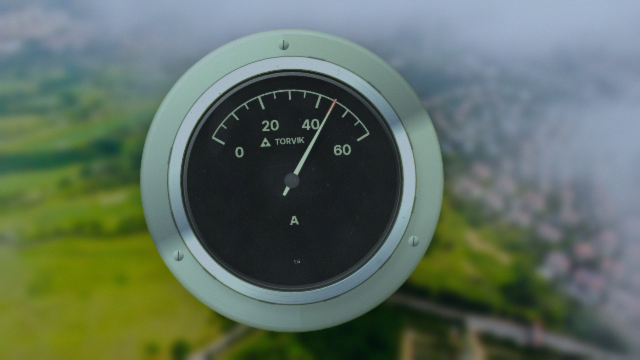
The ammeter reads 45 A
